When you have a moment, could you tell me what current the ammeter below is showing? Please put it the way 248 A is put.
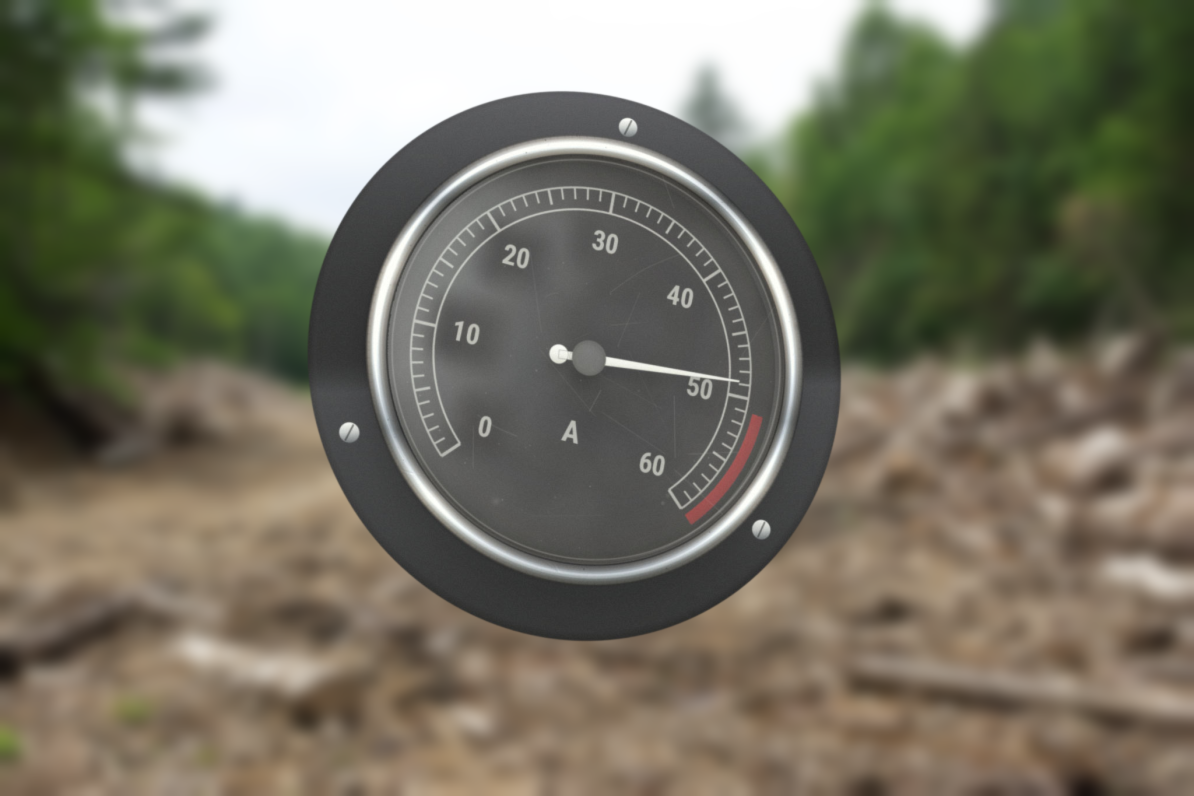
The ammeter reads 49 A
